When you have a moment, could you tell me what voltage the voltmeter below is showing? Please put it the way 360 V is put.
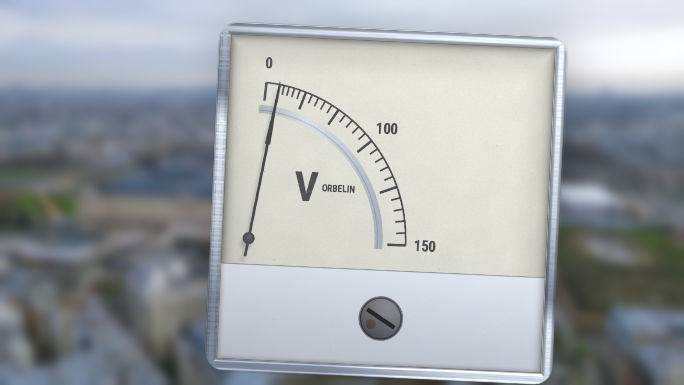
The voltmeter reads 25 V
